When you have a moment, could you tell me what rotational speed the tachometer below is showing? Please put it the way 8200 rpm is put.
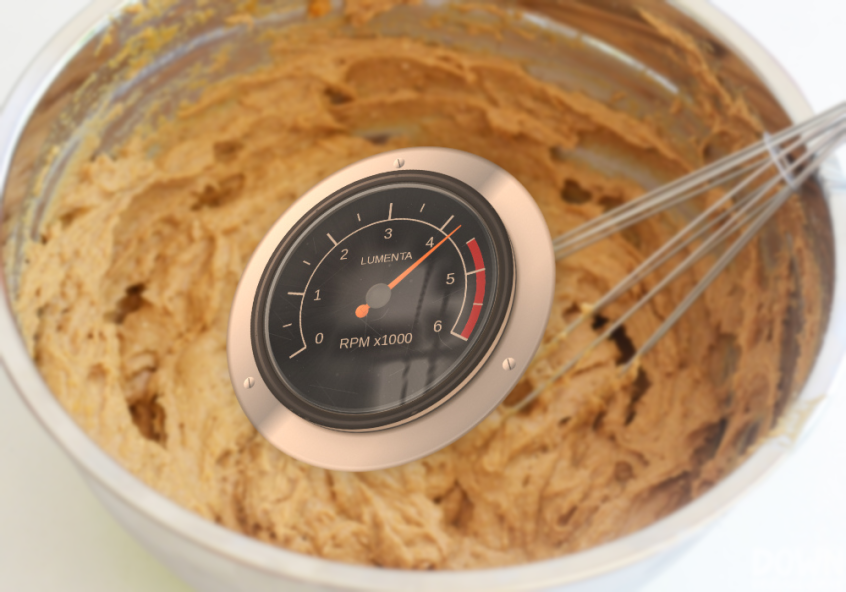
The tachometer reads 4250 rpm
